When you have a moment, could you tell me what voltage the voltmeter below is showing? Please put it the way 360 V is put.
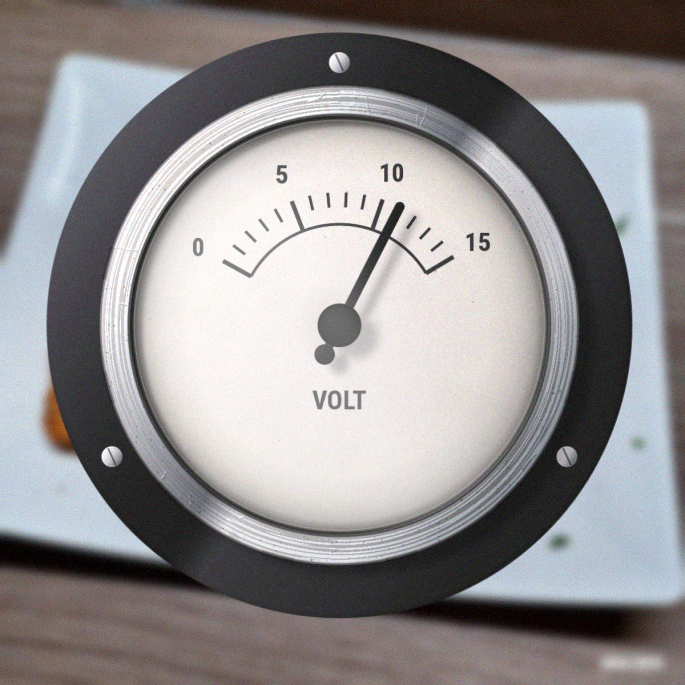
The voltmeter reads 11 V
